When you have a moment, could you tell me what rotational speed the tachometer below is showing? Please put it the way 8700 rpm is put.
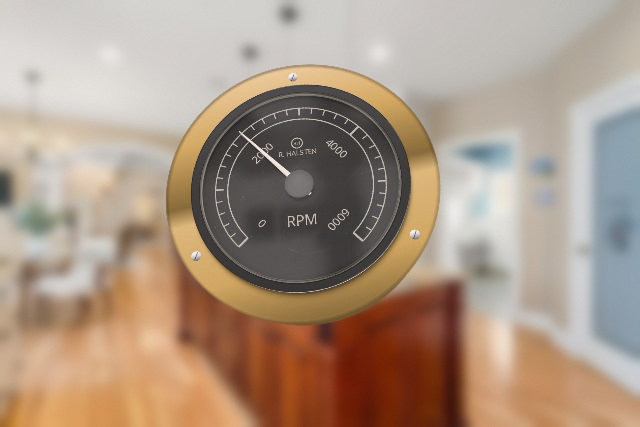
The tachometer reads 2000 rpm
